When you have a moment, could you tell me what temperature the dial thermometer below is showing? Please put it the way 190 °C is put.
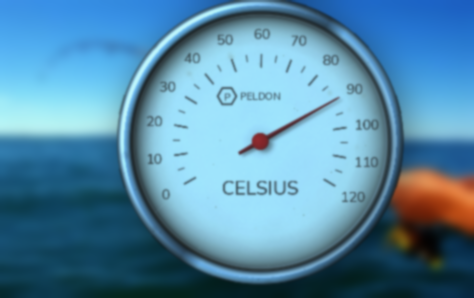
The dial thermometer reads 90 °C
